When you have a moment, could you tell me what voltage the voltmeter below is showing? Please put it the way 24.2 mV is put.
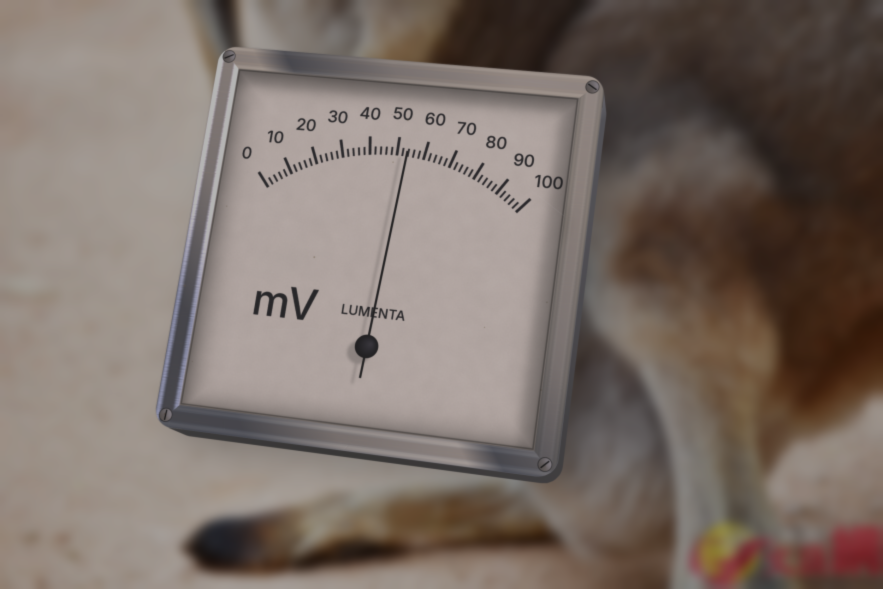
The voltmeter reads 54 mV
